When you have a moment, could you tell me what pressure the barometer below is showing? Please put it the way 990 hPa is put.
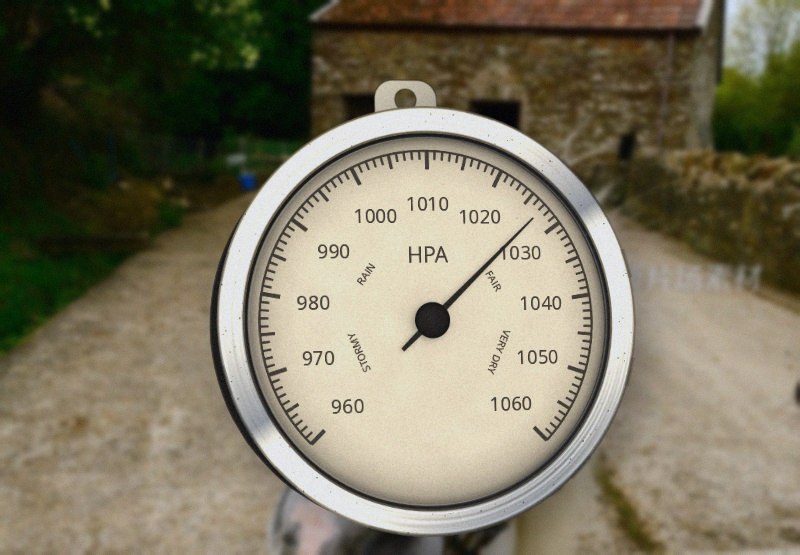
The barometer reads 1027 hPa
